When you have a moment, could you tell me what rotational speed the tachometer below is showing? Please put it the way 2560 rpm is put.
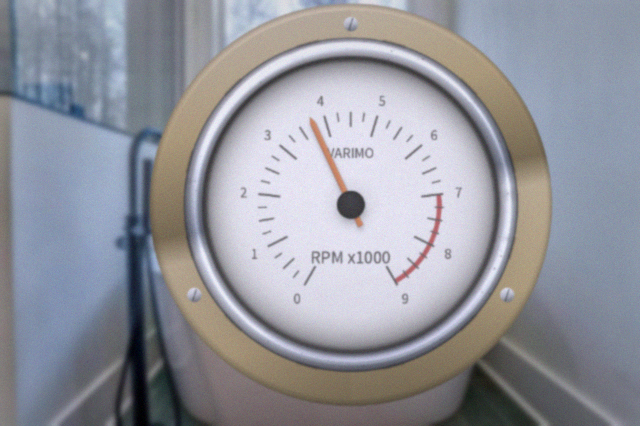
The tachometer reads 3750 rpm
